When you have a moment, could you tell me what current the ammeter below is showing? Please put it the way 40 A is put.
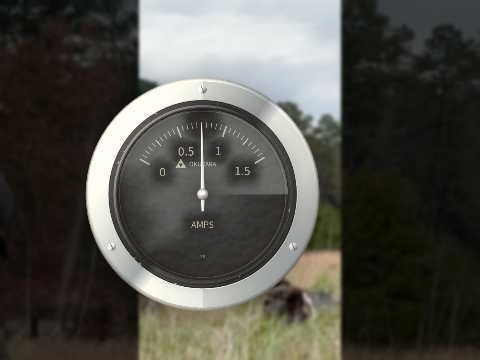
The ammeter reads 0.75 A
